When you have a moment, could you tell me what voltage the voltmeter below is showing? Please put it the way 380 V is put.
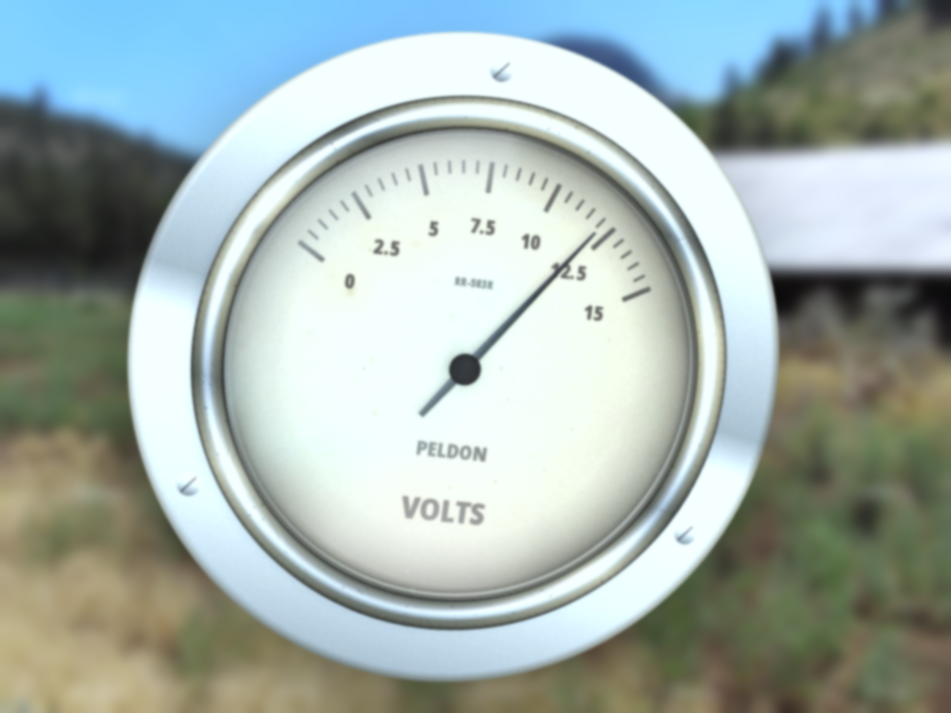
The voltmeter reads 12 V
